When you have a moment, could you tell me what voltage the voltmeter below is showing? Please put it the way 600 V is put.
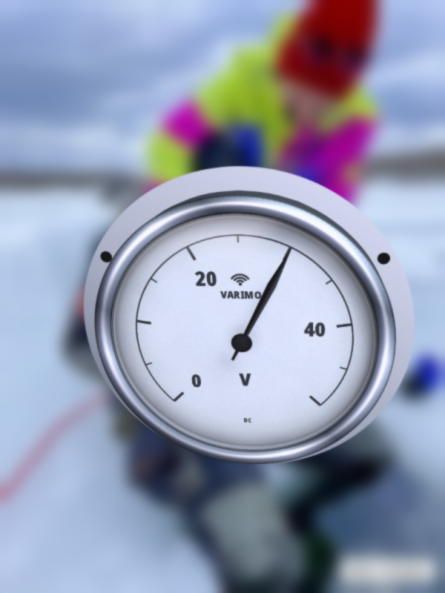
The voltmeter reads 30 V
